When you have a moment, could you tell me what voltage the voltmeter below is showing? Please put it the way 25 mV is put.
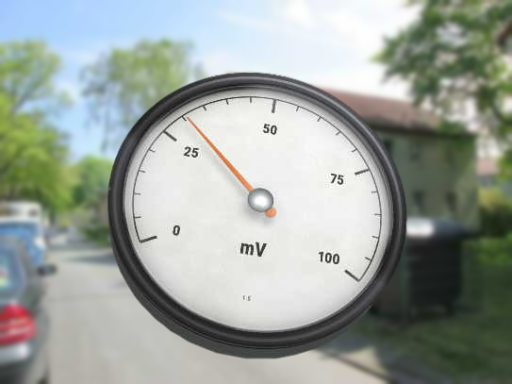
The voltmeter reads 30 mV
